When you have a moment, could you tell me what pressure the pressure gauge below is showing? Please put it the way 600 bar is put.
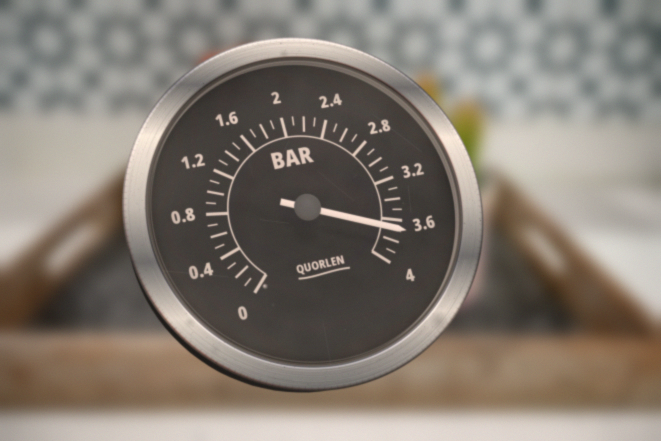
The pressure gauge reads 3.7 bar
